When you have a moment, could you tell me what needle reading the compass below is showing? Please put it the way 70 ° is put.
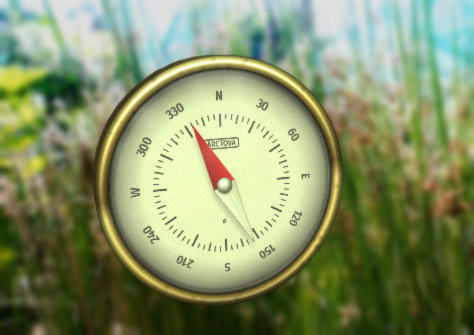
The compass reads 335 °
